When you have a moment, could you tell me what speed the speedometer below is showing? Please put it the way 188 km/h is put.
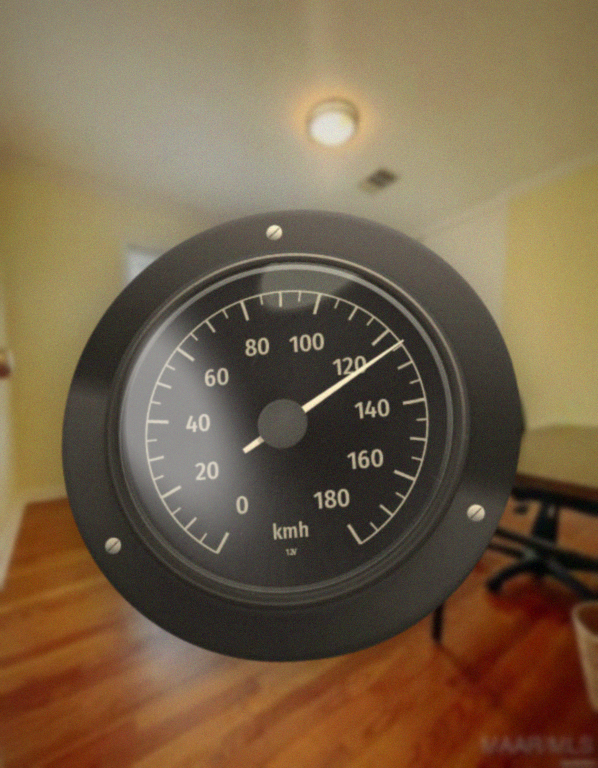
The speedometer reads 125 km/h
